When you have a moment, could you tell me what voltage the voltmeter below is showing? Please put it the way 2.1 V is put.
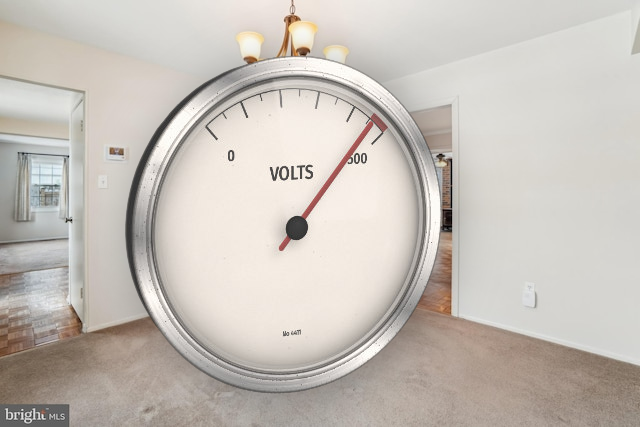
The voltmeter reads 450 V
